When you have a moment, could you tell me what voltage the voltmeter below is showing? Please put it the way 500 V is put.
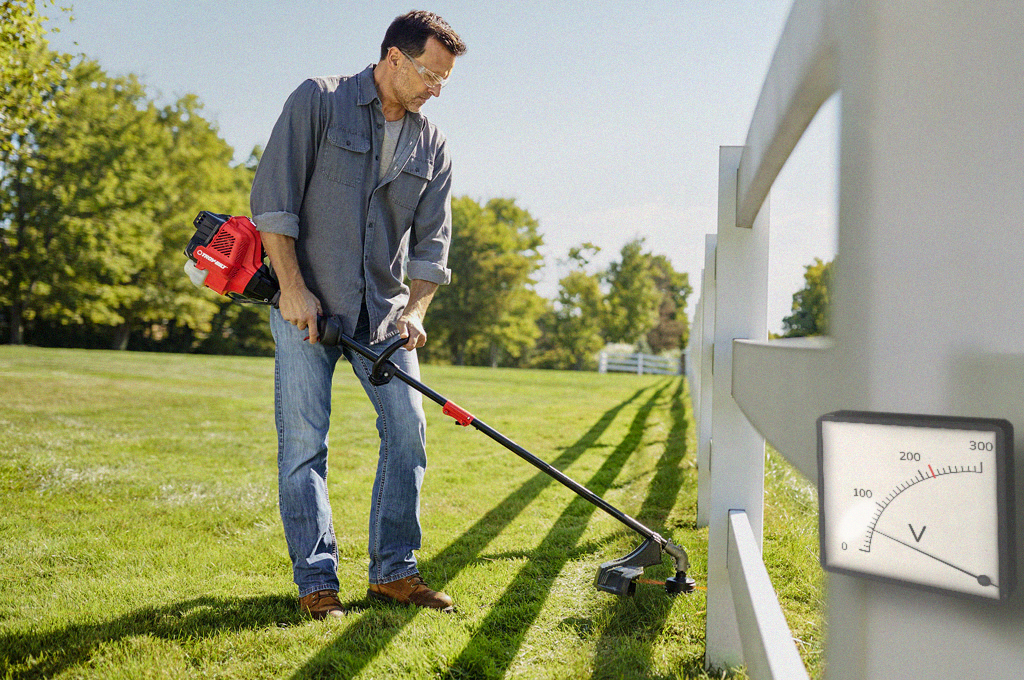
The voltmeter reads 50 V
